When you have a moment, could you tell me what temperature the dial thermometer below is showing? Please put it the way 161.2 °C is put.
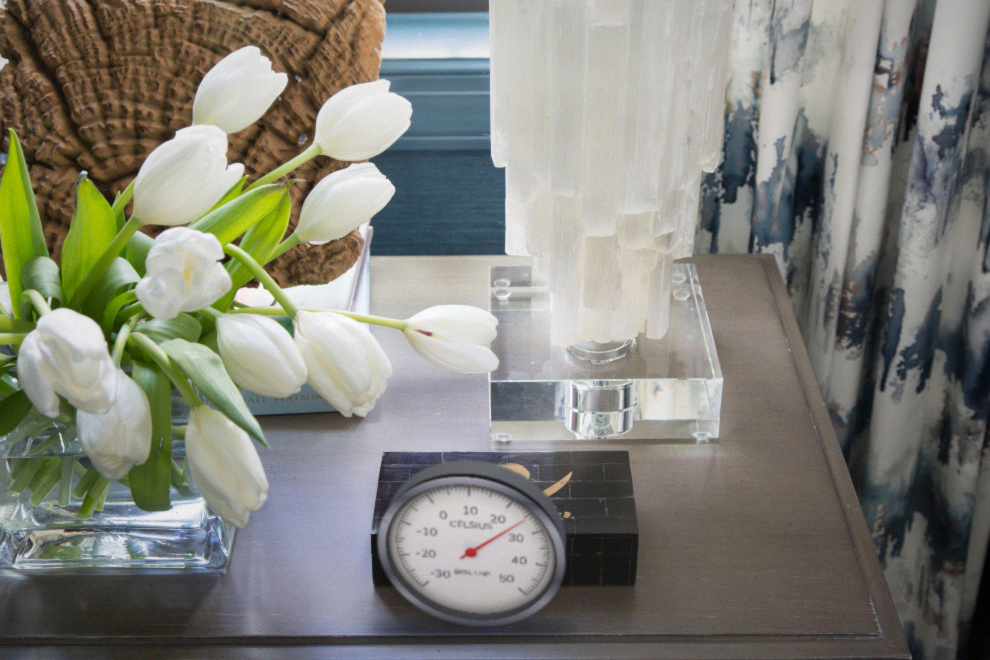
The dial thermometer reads 25 °C
